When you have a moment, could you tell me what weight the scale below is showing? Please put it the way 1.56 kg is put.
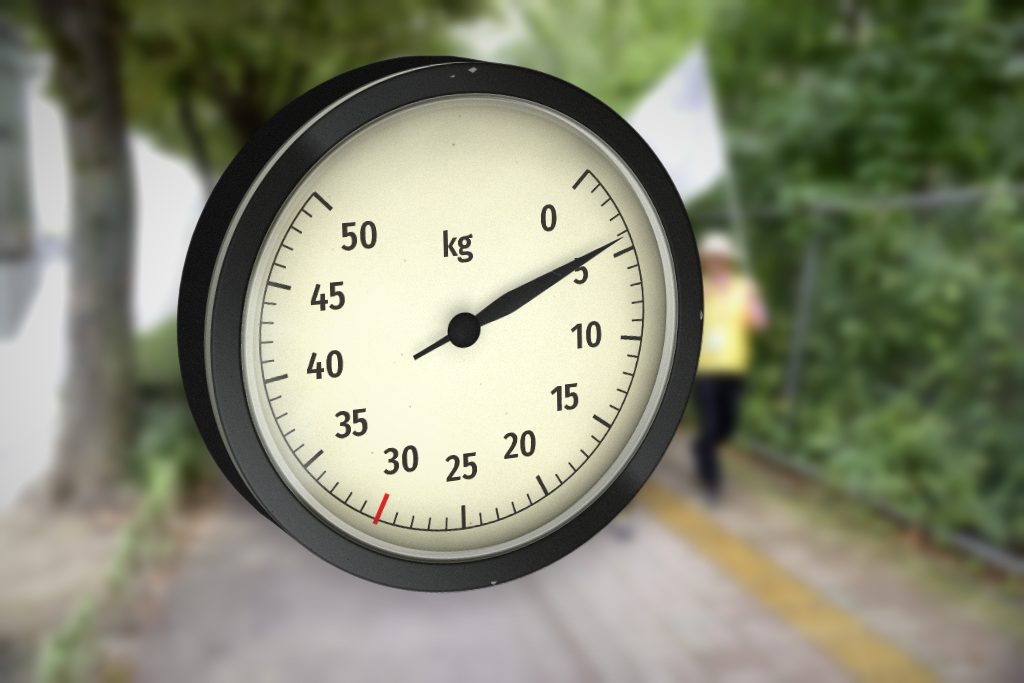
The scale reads 4 kg
